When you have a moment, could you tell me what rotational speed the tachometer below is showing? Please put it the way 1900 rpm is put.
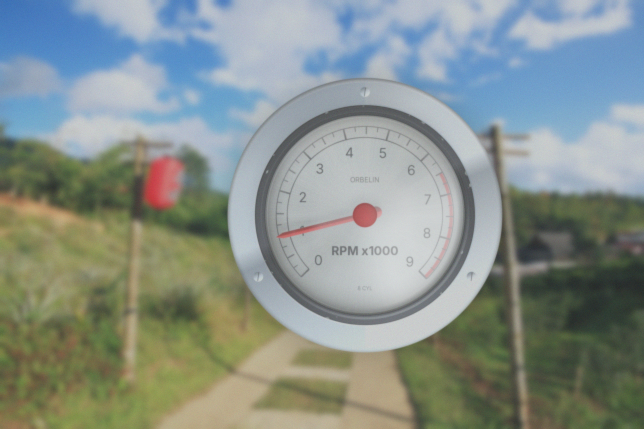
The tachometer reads 1000 rpm
